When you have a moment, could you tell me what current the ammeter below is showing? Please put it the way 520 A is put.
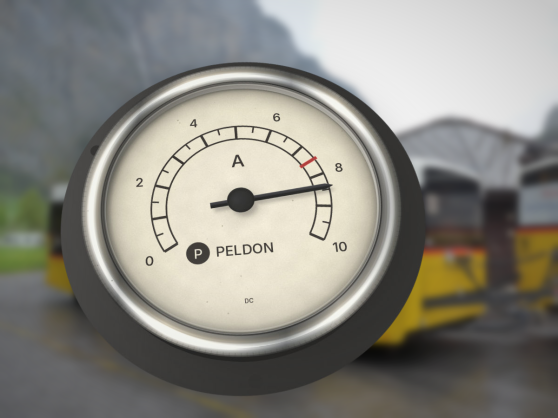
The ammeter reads 8.5 A
